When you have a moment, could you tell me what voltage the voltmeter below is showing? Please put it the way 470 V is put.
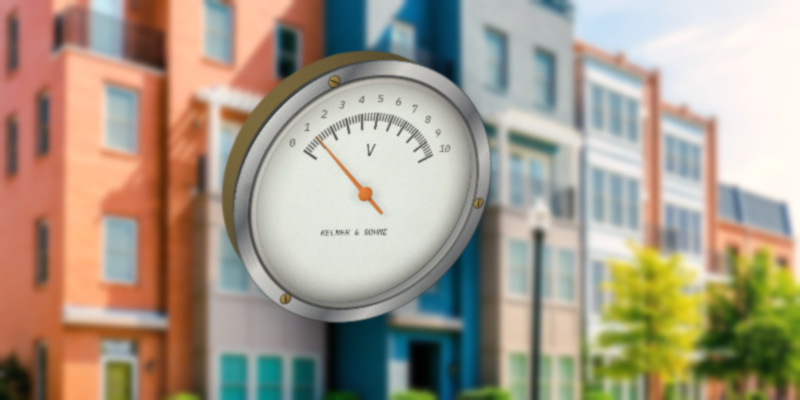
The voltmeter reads 1 V
